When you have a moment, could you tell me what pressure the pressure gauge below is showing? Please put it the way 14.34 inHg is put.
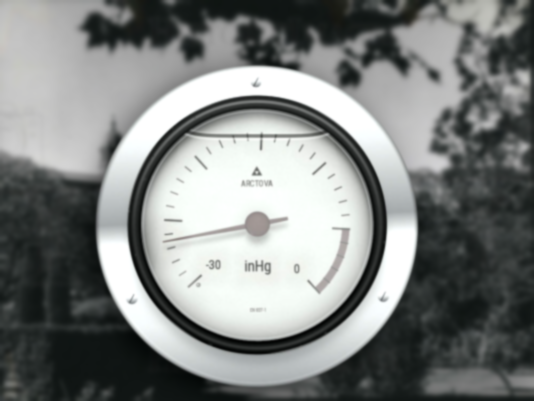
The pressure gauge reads -26.5 inHg
